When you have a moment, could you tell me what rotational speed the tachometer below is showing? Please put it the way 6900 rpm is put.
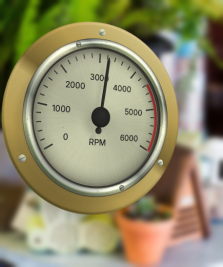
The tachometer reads 3200 rpm
